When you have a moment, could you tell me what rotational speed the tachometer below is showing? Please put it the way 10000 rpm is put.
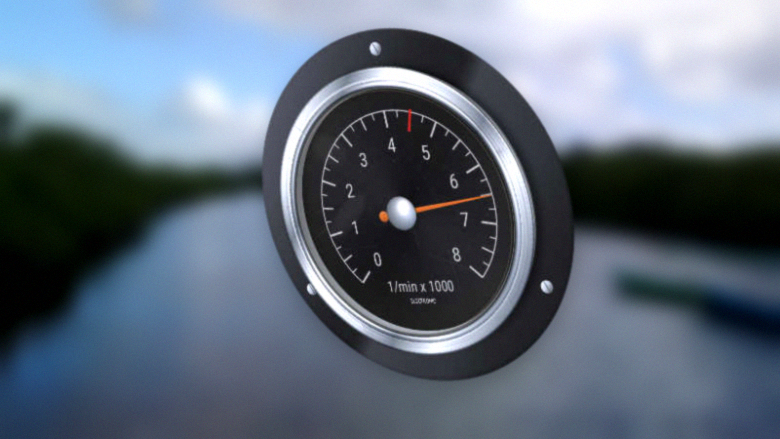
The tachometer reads 6500 rpm
